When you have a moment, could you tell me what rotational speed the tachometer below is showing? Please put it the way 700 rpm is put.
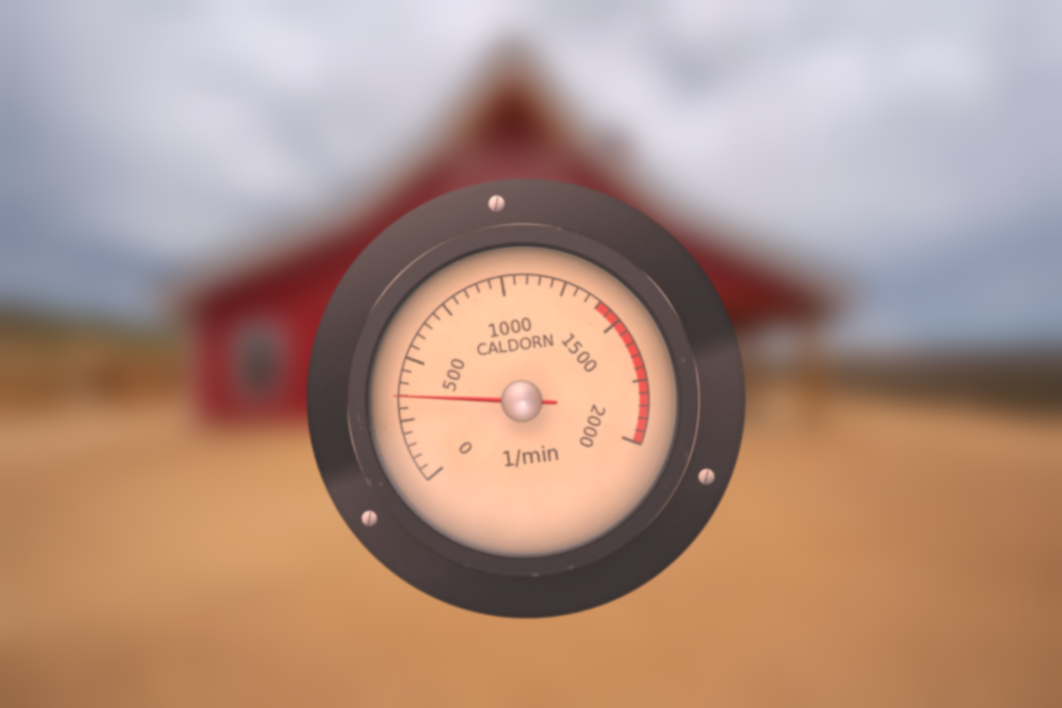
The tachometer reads 350 rpm
